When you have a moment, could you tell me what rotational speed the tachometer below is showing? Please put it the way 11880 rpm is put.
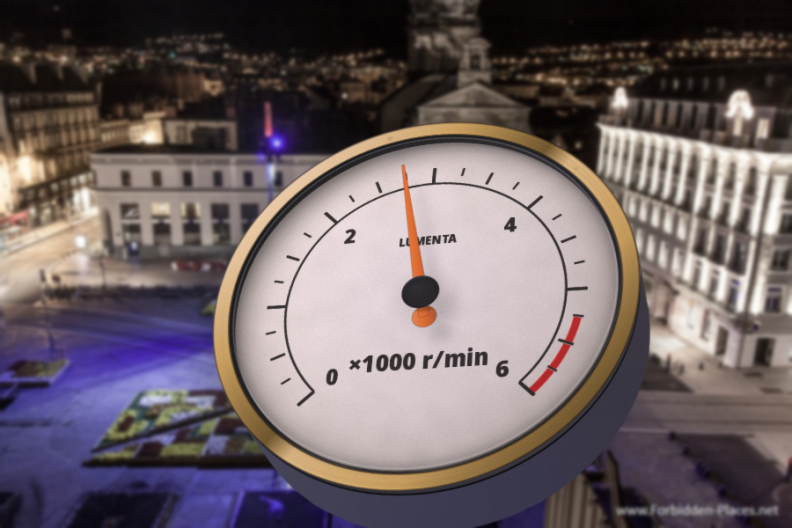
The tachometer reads 2750 rpm
